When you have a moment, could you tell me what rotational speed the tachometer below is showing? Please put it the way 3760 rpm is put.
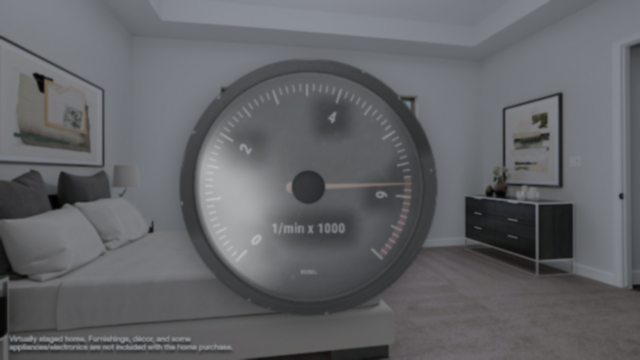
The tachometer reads 5800 rpm
